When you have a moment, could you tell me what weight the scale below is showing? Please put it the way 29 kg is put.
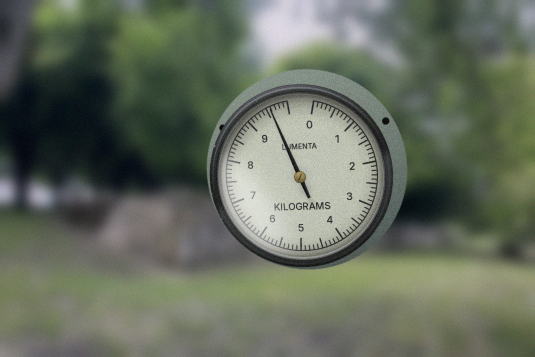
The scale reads 9.6 kg
